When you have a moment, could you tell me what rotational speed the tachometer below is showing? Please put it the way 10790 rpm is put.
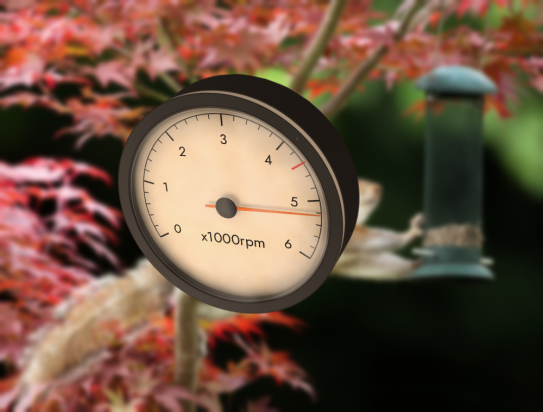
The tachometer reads 5200 rpm
